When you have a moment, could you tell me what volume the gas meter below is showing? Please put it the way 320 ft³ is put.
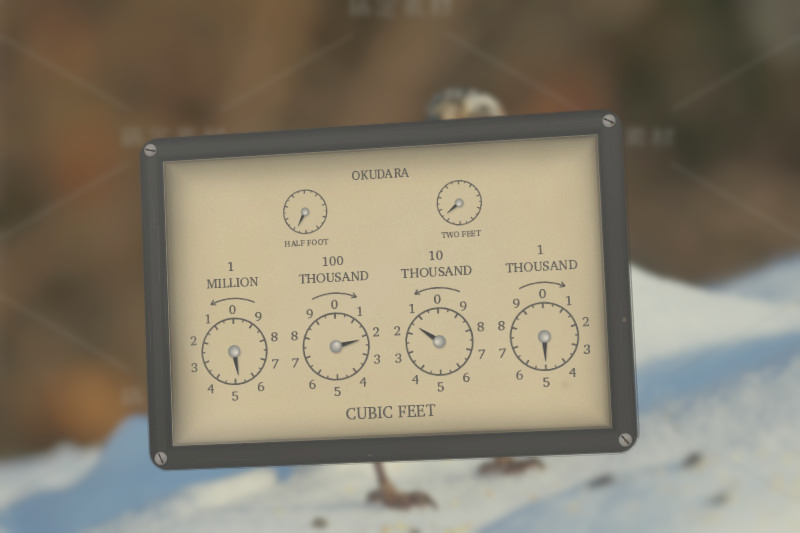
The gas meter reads 521500 ft³
